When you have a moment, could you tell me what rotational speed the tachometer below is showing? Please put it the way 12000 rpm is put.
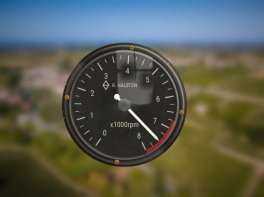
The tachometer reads 7500 rpm
